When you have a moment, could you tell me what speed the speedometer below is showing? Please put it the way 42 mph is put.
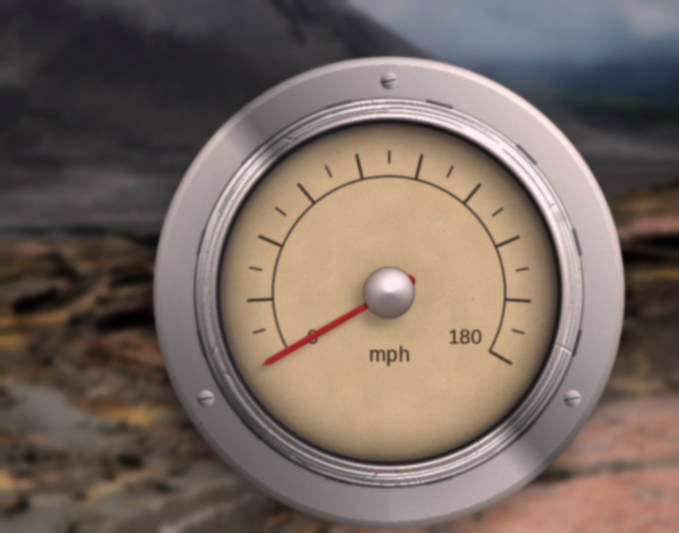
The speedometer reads 0 mph
